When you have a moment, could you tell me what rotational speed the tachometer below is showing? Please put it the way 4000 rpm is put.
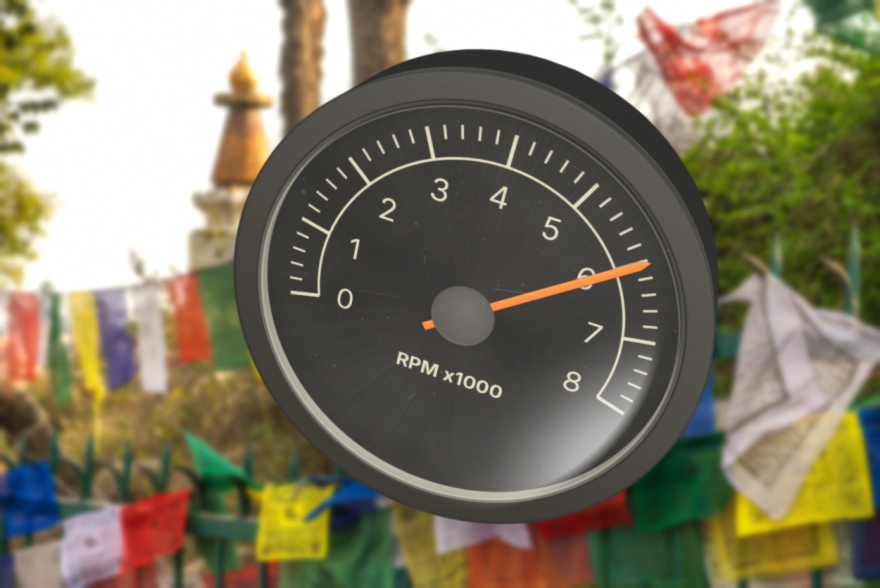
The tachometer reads 6000 rpm
